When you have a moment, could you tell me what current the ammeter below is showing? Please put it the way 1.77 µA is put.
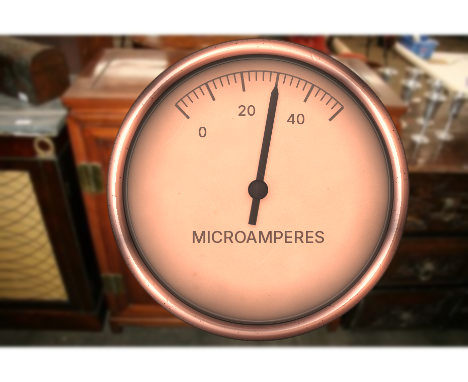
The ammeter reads 30 µA
